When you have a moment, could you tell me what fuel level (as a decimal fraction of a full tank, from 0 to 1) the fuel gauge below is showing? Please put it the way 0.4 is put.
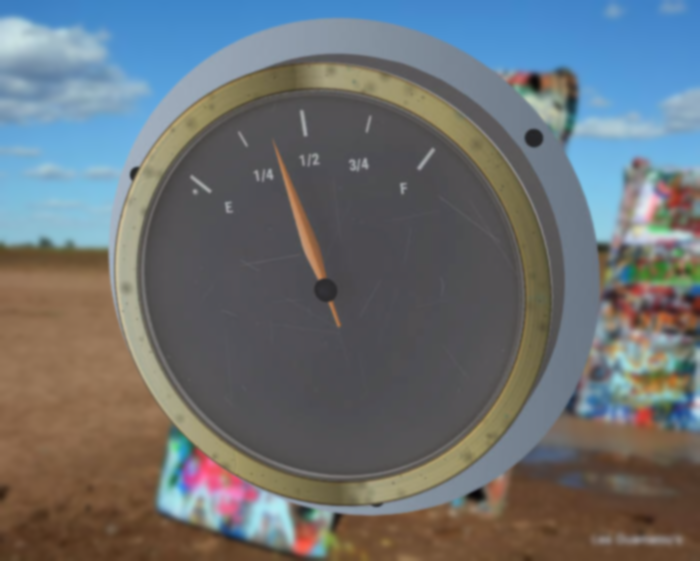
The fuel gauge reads 0.375
